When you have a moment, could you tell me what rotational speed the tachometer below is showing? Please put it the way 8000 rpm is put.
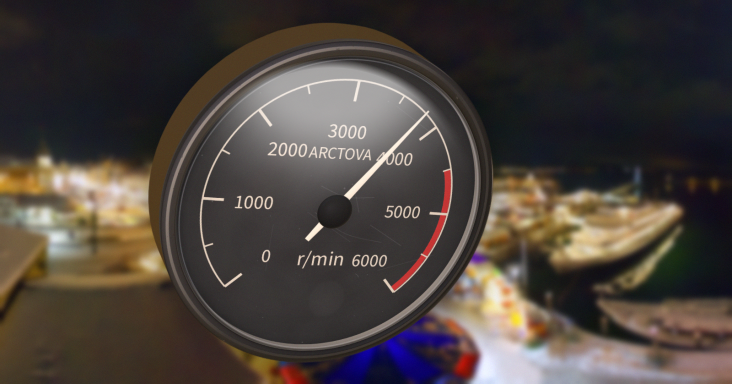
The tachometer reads 3750 rpm
